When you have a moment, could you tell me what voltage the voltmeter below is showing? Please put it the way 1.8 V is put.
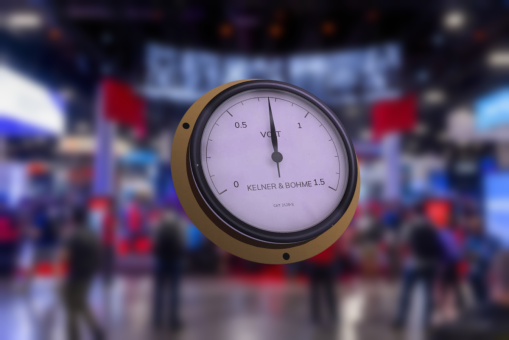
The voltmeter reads 0.75 V
